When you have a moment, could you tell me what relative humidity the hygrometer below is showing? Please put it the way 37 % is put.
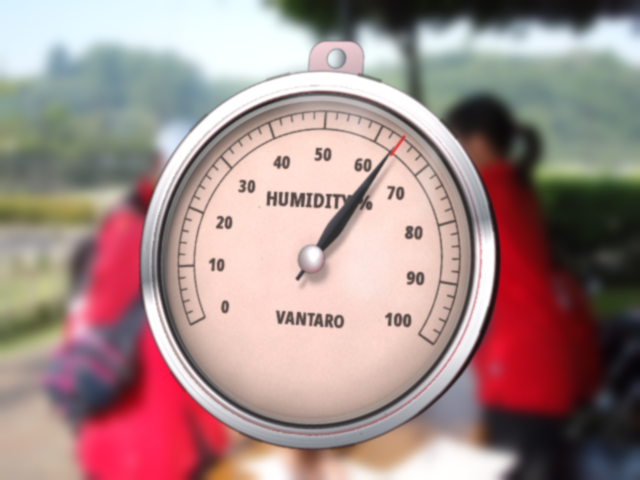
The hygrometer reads 64 %
